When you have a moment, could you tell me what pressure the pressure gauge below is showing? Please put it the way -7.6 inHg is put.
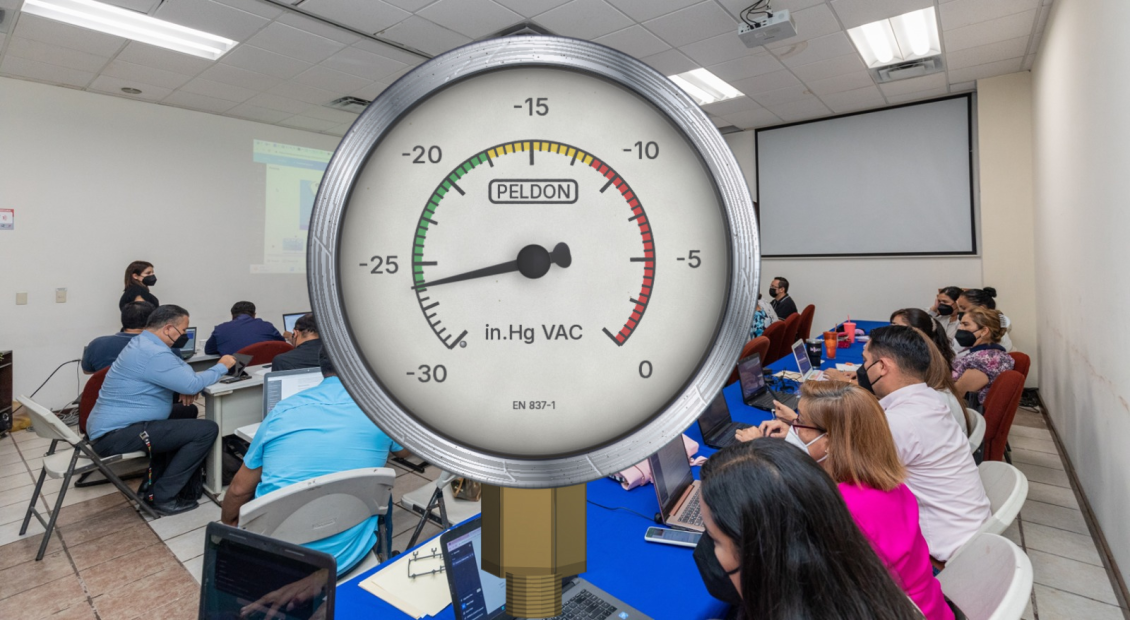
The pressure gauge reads -26.25 inHg
